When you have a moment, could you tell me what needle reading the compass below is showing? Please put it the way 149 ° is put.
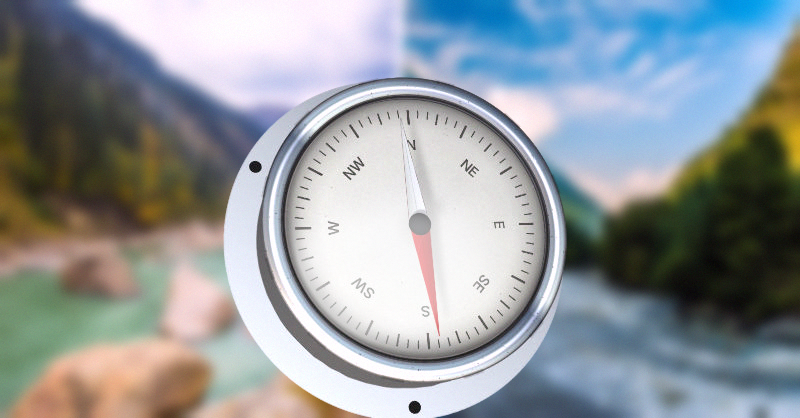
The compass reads 175 °
